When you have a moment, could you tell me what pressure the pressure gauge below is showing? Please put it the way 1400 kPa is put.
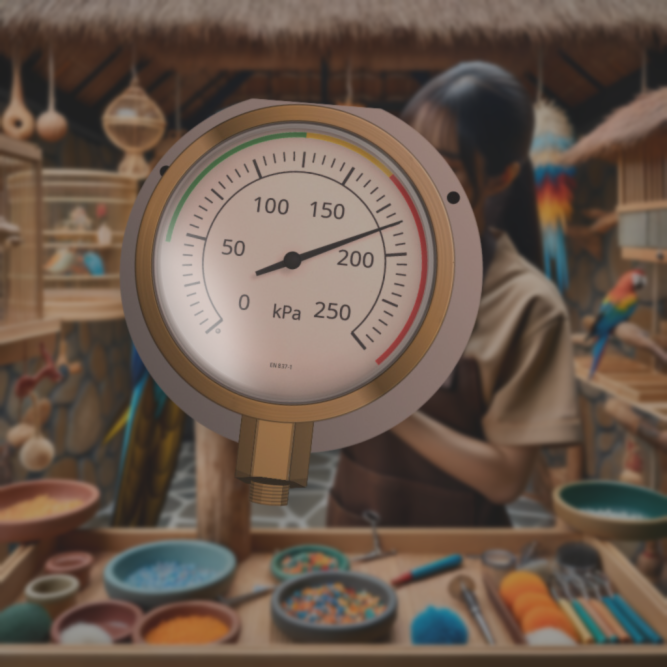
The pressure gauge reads 185 kPa
